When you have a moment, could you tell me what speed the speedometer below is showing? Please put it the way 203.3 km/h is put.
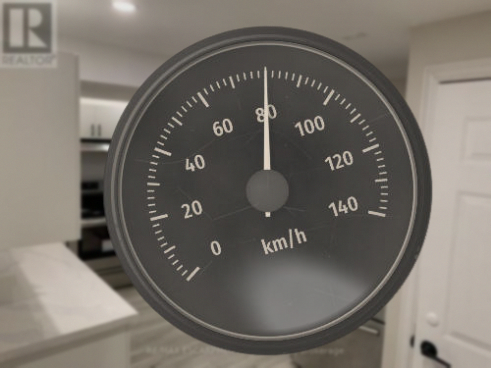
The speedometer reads 80 km/h
